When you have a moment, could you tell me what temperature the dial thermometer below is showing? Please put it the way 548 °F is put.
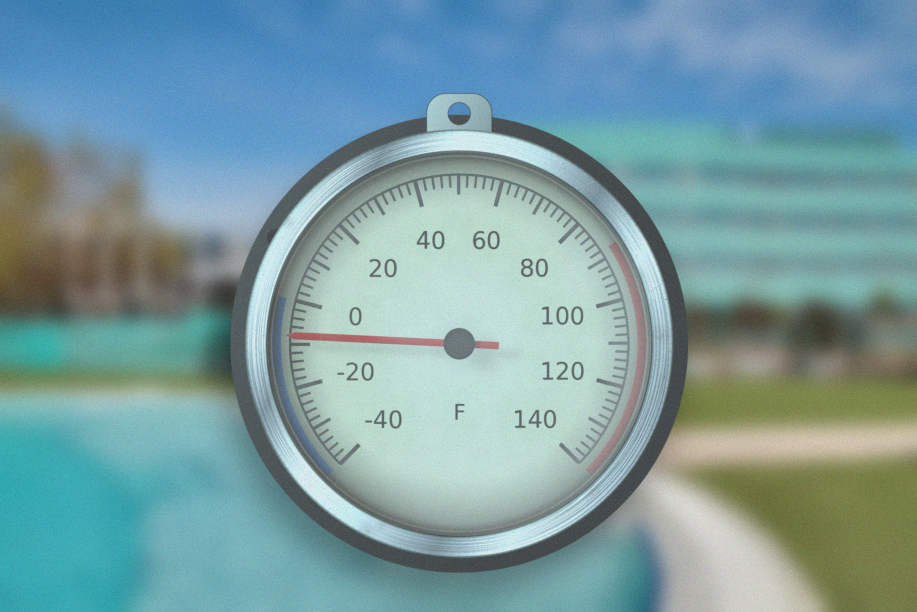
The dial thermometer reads -8 °F
